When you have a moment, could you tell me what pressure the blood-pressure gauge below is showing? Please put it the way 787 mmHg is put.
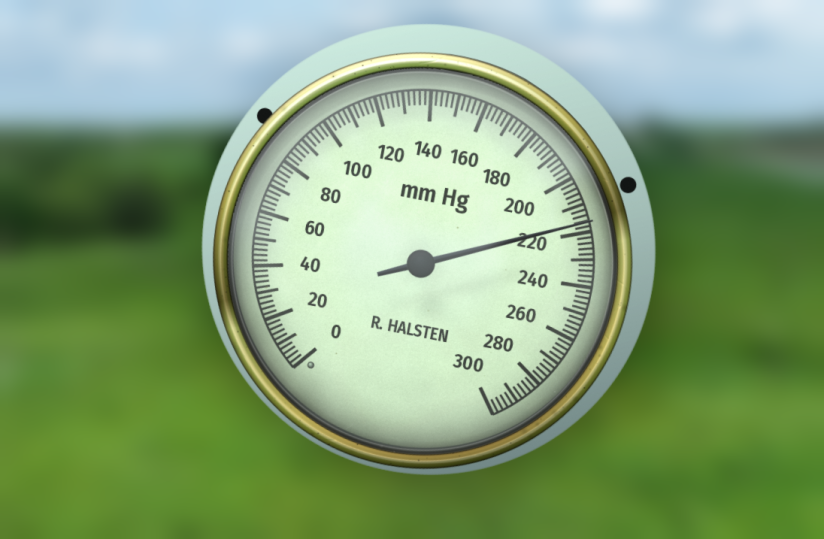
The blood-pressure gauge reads 216 mmHg
